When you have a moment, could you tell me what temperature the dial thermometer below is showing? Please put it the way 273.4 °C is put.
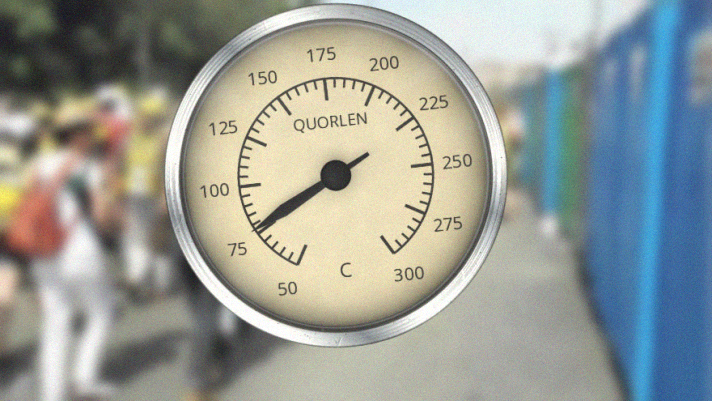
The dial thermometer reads 77.5 °C
